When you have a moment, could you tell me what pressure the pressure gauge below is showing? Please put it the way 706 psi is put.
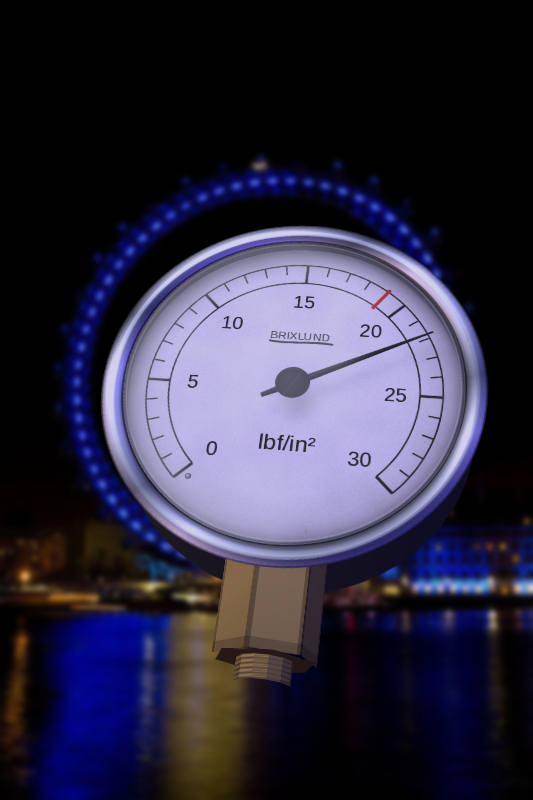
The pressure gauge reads 22 psi
